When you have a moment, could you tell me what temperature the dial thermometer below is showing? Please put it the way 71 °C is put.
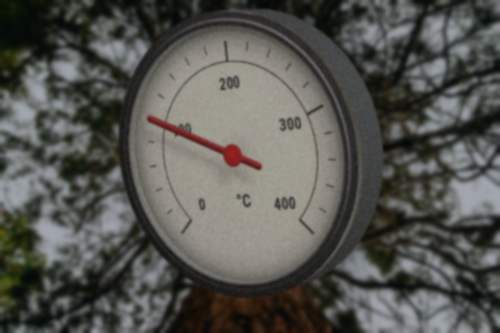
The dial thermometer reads 100 °C
